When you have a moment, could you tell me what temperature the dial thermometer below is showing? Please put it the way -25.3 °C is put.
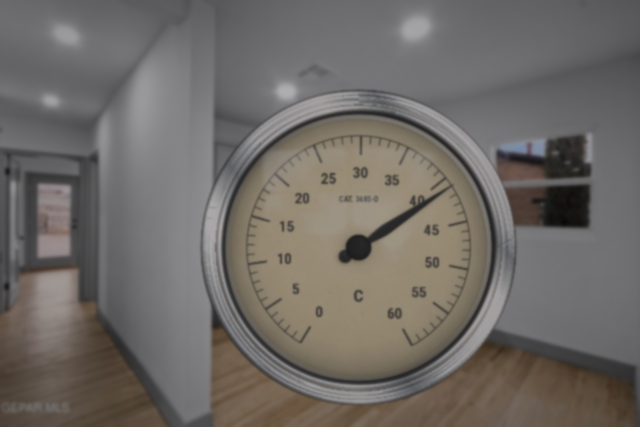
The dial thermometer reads 41 °C
